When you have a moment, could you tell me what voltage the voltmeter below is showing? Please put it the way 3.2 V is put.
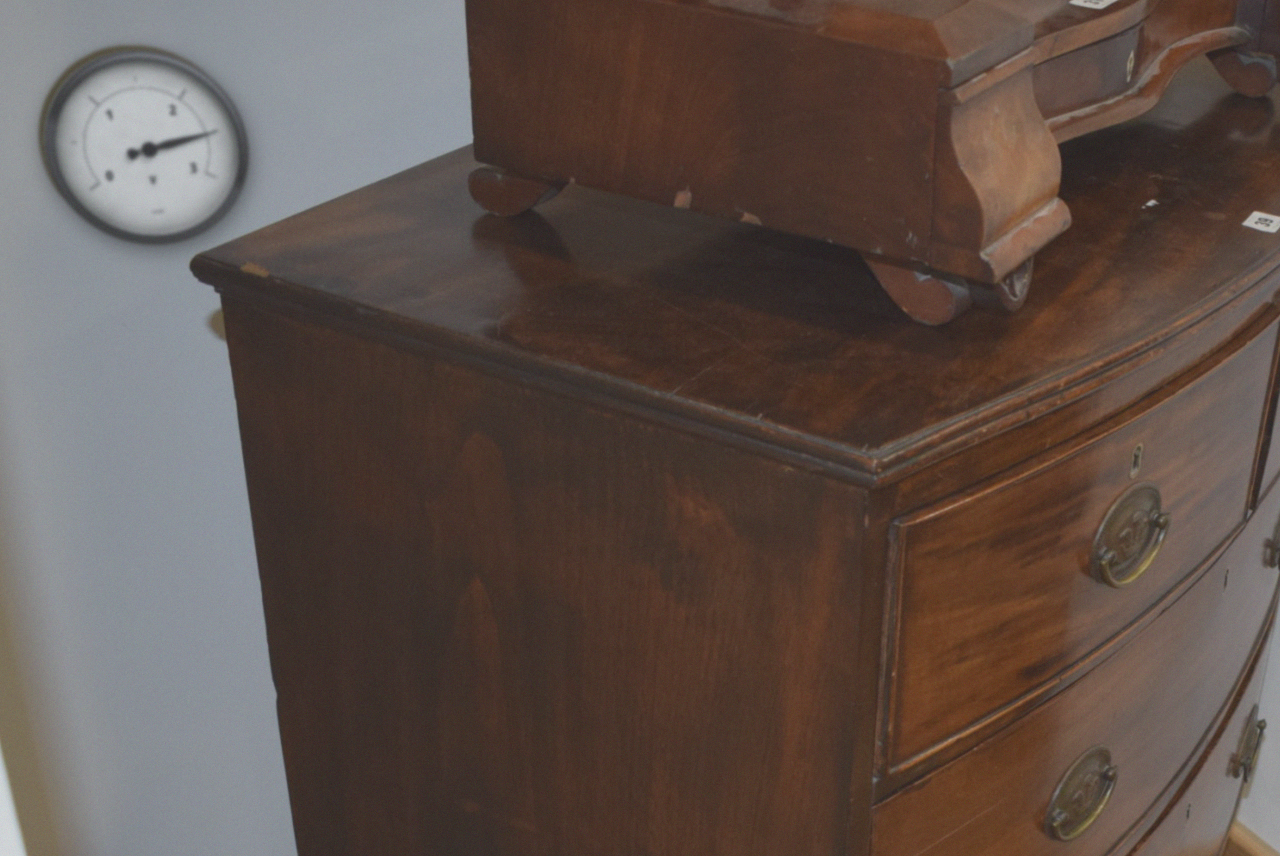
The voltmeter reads 2.5 V
